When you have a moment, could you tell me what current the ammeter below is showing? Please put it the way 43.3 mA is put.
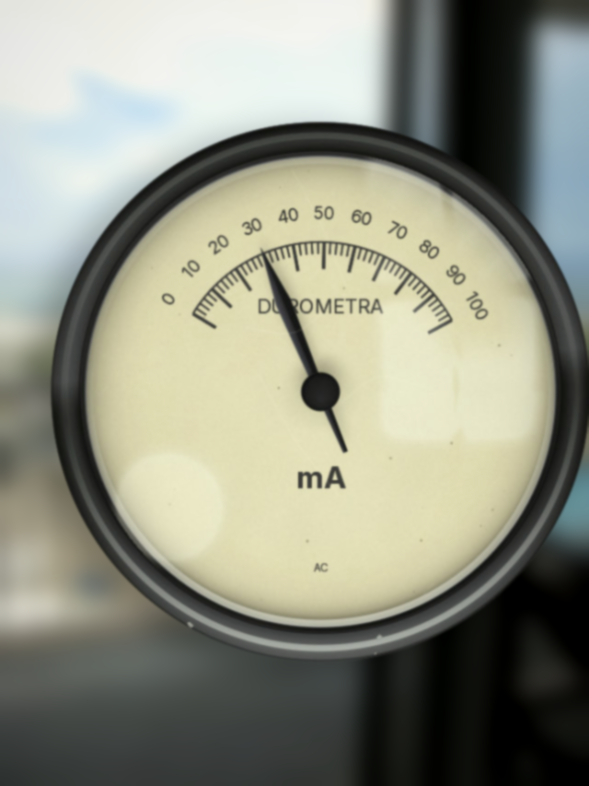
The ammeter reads 30 mA
